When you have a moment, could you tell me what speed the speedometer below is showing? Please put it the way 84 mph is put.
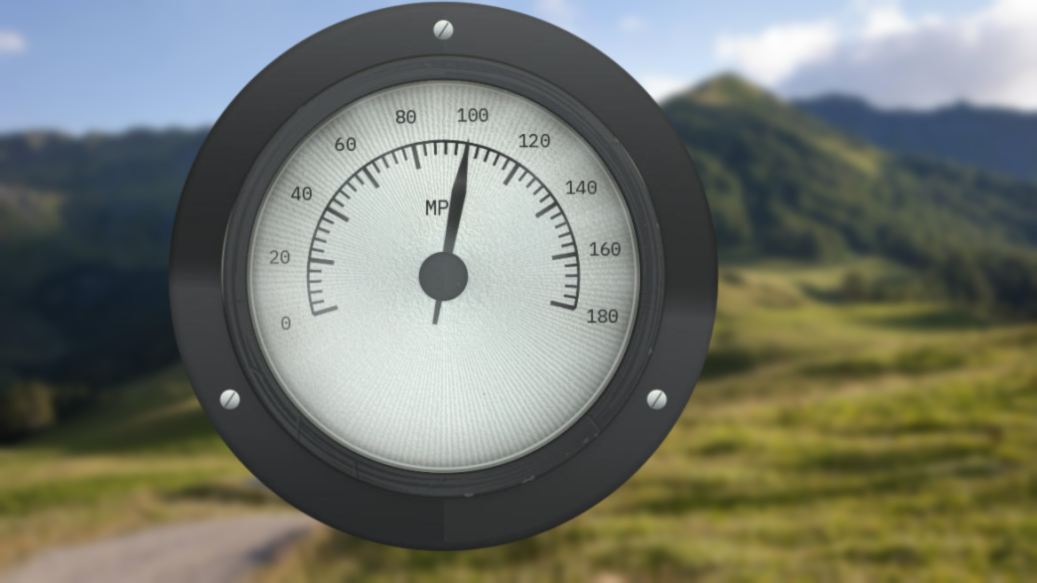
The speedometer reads 100 mph
